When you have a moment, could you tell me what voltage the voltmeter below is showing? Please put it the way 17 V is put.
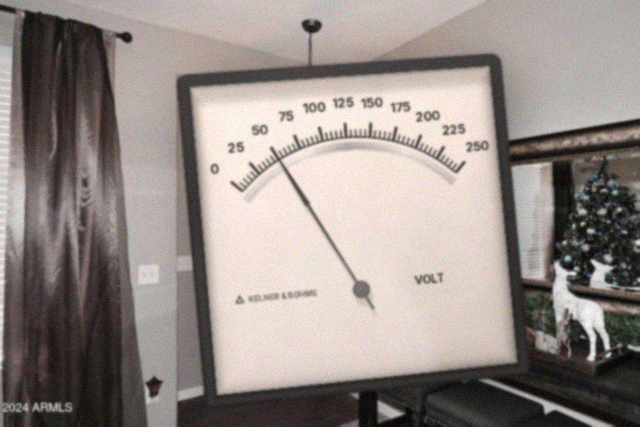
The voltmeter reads 50 V
